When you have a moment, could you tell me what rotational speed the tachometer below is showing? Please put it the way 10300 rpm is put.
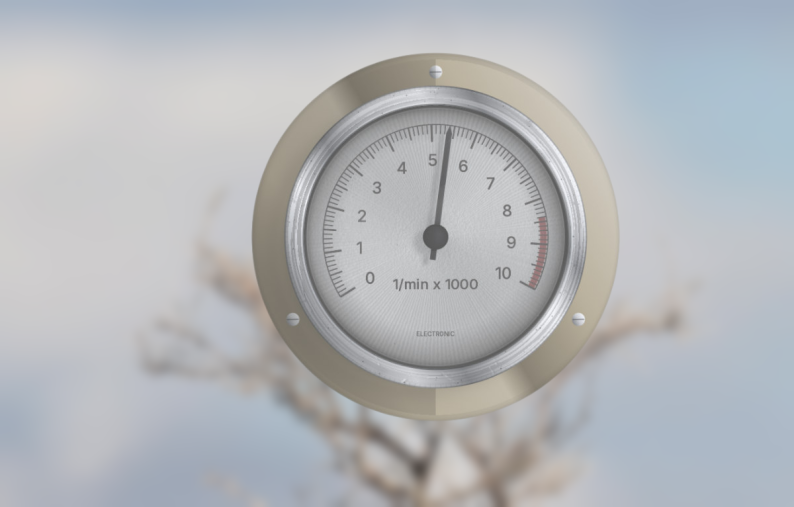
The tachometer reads 5400 rpm
